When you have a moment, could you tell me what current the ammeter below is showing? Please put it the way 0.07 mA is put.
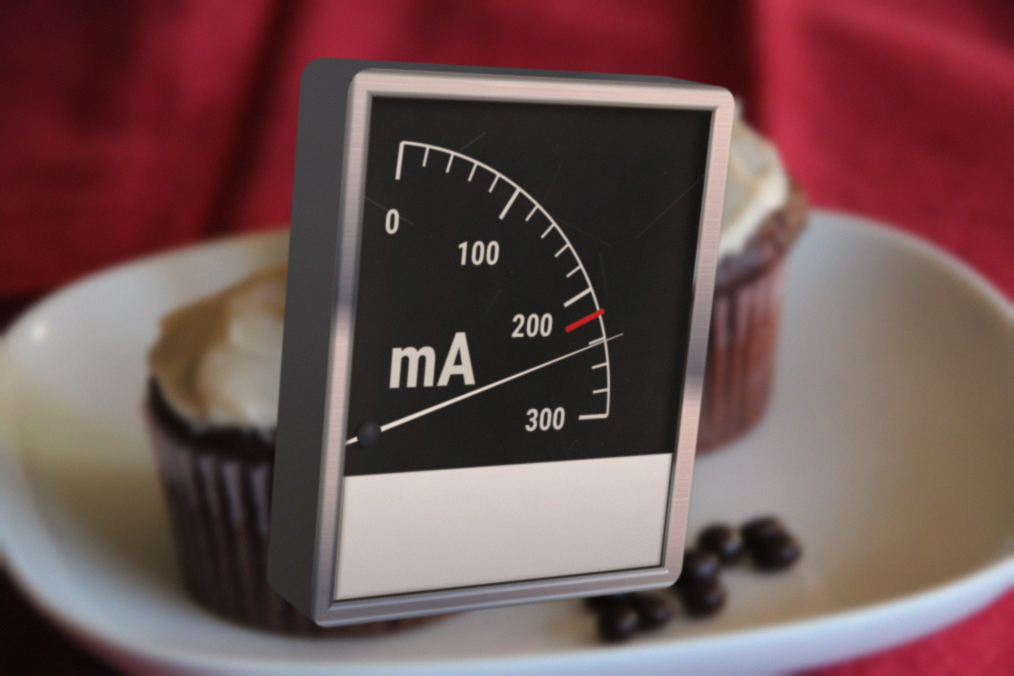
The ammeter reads 240 mA
